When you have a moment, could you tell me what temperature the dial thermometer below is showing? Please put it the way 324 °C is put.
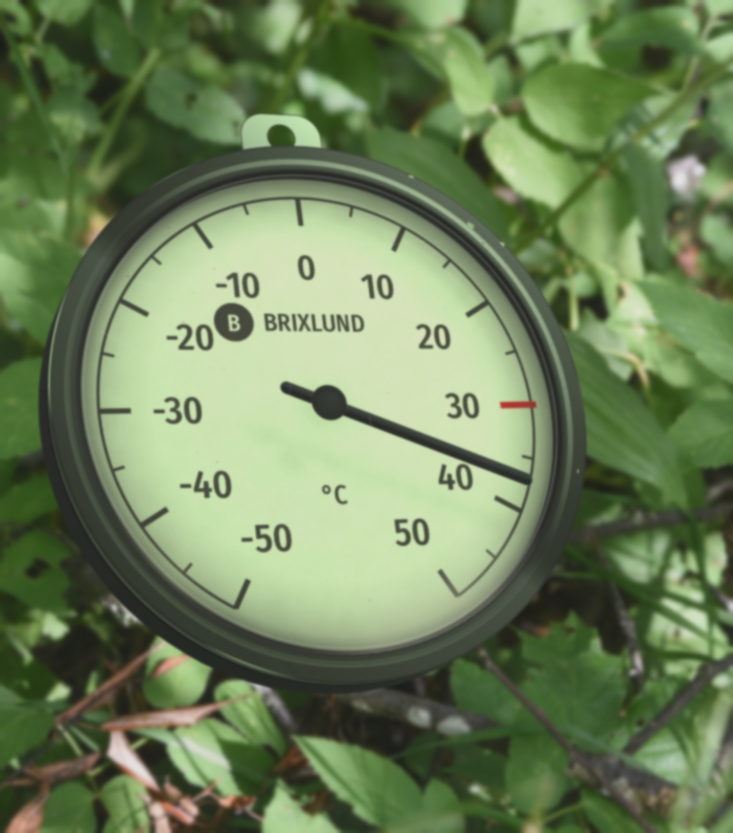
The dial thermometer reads 37.5 °C
